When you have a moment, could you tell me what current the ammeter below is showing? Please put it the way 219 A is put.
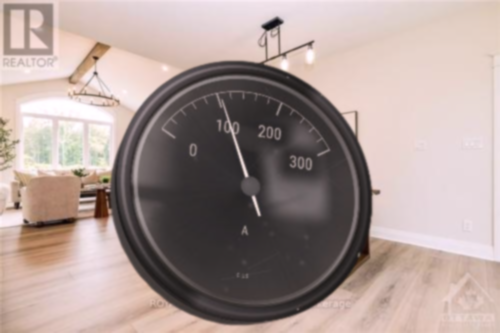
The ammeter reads 100 A
